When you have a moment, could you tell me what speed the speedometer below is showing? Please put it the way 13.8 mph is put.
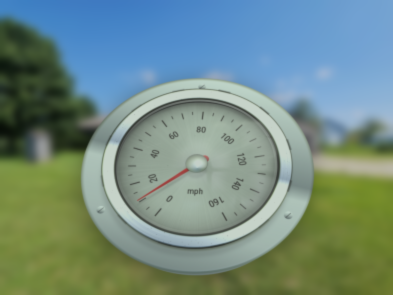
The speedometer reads 10 mph
